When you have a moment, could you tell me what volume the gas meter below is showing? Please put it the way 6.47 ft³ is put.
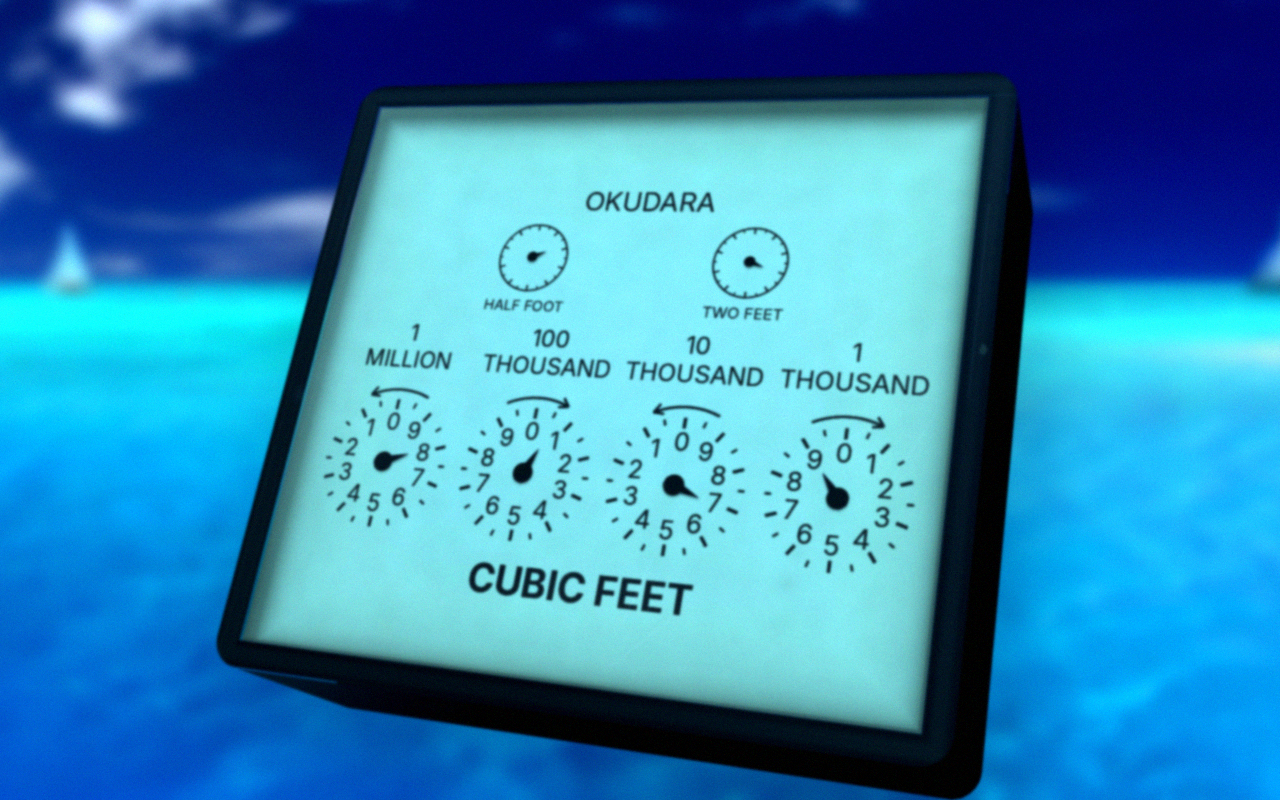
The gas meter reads 806900 ft³
